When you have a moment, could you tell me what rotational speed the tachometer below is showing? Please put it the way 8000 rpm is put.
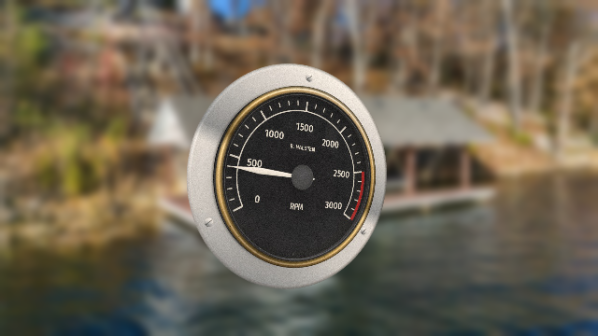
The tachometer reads 400 rpm
